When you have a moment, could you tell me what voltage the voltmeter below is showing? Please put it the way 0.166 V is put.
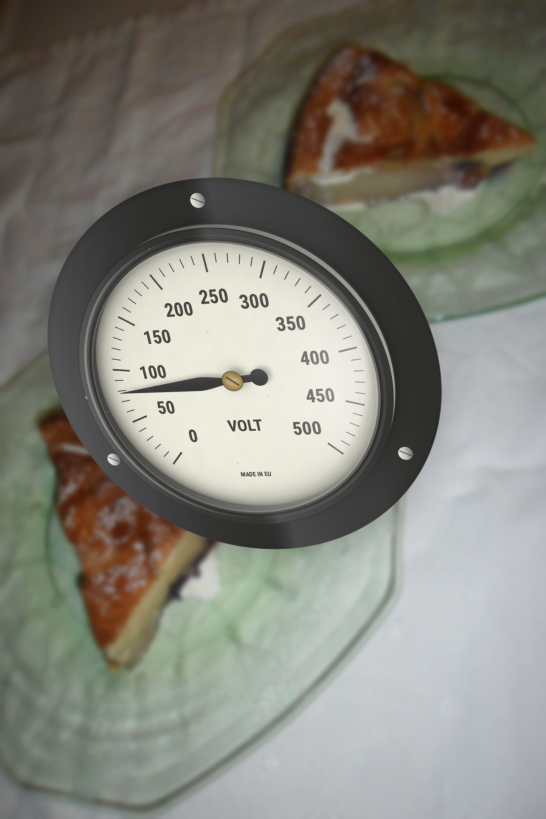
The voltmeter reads 80 V
